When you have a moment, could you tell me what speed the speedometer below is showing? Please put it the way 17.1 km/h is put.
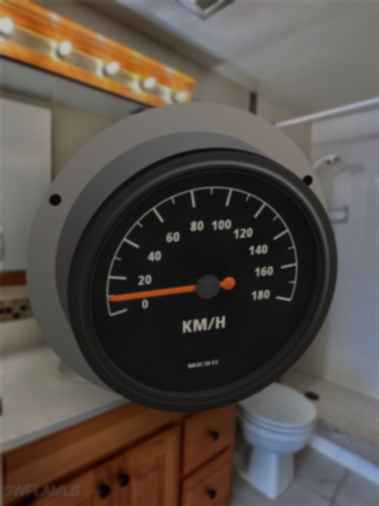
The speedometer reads 10 km/h
